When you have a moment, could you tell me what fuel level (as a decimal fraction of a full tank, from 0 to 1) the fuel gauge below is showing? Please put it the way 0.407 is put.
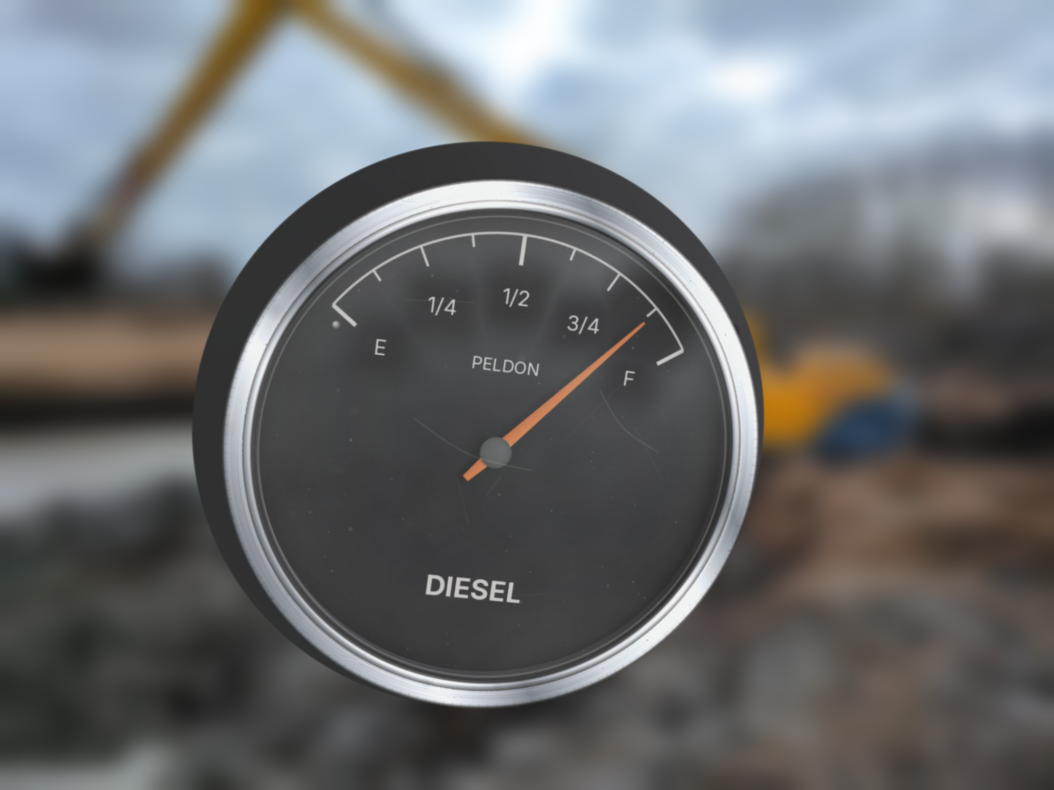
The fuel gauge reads 0.875
